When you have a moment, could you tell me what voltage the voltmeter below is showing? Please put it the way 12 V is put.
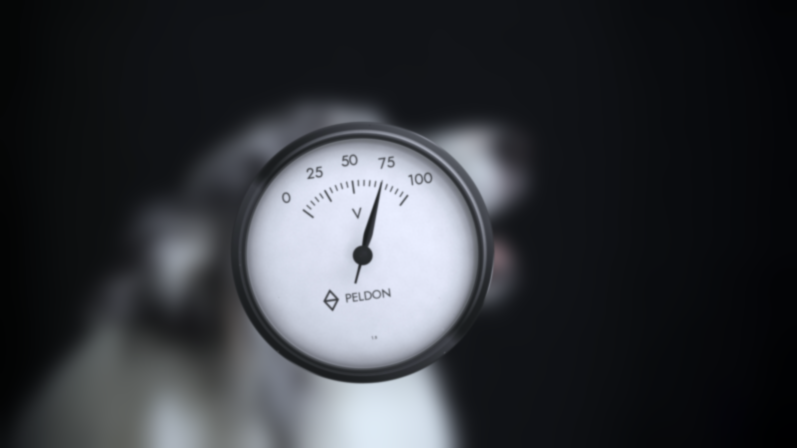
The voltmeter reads 75 V
